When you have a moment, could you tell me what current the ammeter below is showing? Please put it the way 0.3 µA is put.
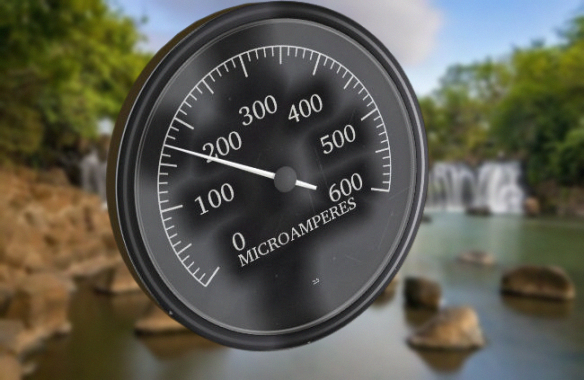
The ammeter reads 170 µA
